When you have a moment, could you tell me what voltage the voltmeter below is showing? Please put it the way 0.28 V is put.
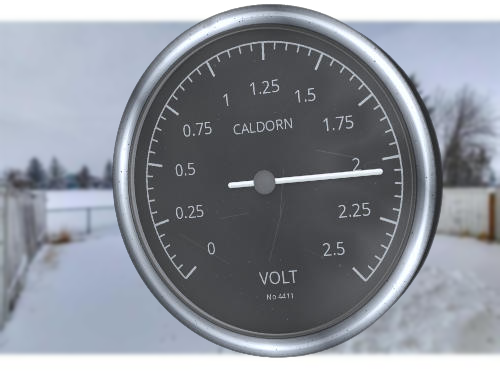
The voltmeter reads 2.05 V
